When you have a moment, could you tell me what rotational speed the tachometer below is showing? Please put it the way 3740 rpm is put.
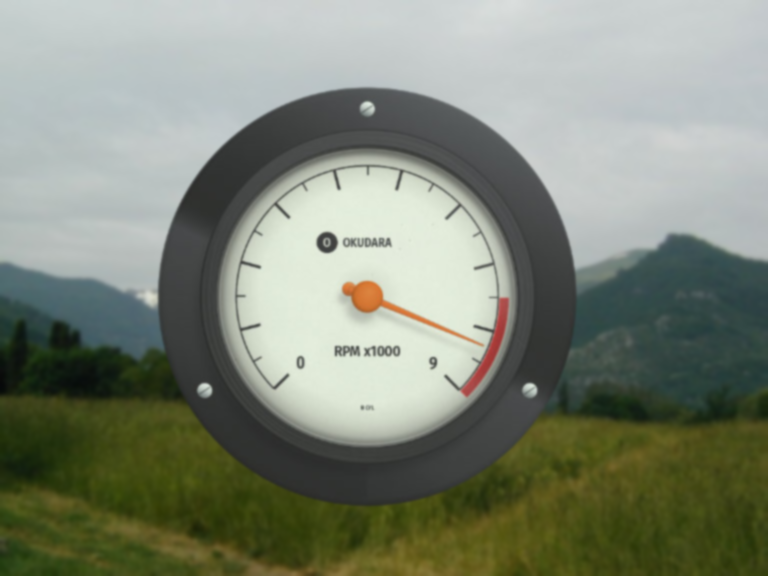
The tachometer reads 8250 rpm
